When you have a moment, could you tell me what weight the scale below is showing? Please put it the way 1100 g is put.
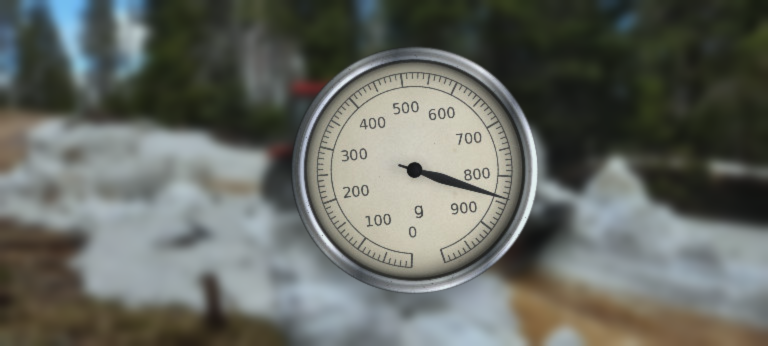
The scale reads 840 g
